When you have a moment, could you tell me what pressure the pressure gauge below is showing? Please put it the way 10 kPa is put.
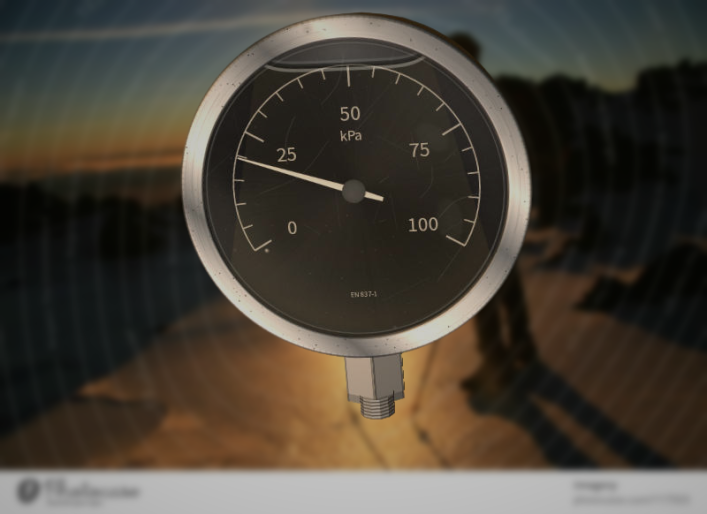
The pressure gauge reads 20 kPa
